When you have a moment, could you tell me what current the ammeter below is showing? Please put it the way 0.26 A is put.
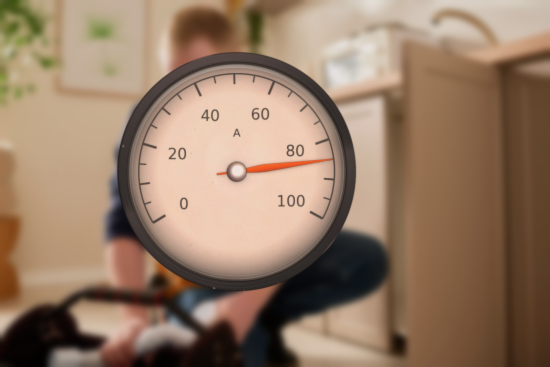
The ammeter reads 85 A
